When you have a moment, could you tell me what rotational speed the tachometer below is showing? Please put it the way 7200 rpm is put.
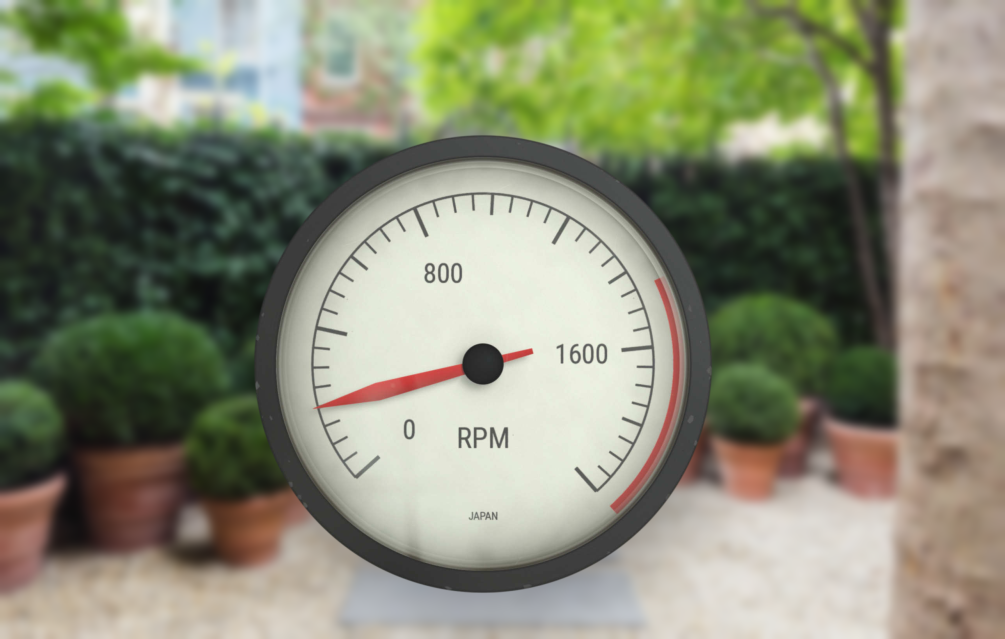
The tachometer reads 200 rpm
